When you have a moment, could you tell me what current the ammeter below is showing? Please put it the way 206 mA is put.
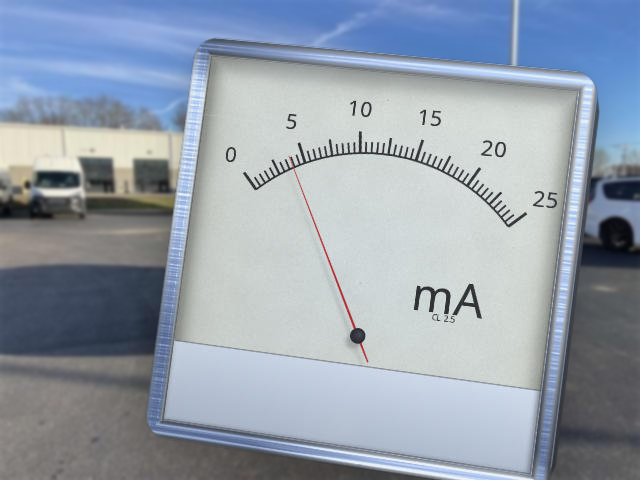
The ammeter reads 4 mA
